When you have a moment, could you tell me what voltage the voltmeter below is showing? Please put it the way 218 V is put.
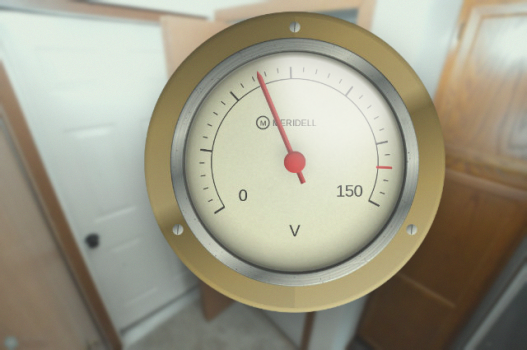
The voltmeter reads 62.5 V
